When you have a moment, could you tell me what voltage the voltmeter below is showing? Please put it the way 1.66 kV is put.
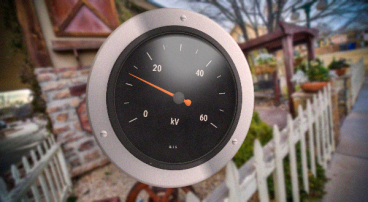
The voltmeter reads 12.5 kV
